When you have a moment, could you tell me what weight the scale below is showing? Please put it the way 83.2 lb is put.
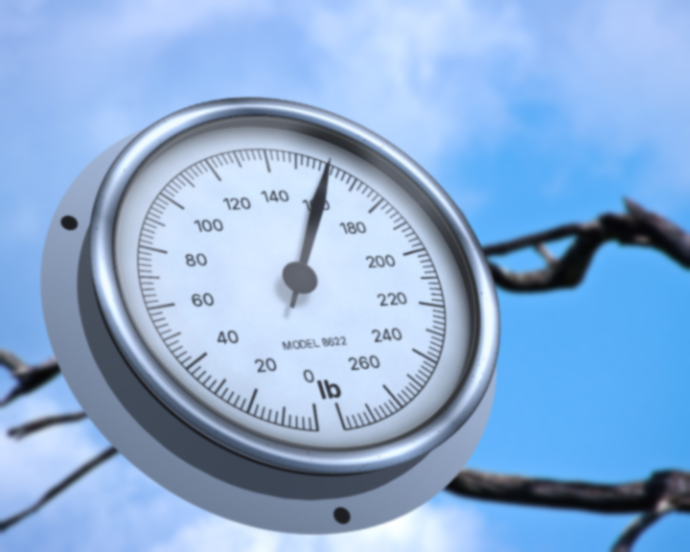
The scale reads 160 lb
